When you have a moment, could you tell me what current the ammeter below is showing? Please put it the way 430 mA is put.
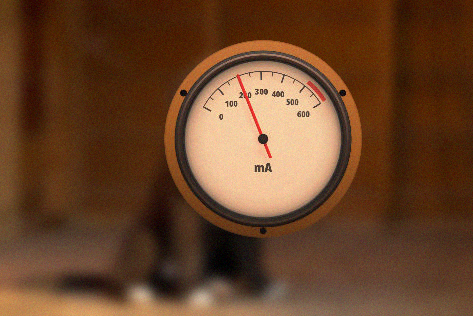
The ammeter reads 200 mA
